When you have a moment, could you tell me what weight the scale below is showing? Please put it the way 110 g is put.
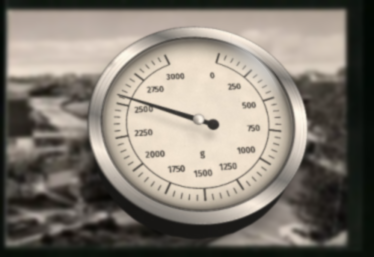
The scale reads 2550 g
